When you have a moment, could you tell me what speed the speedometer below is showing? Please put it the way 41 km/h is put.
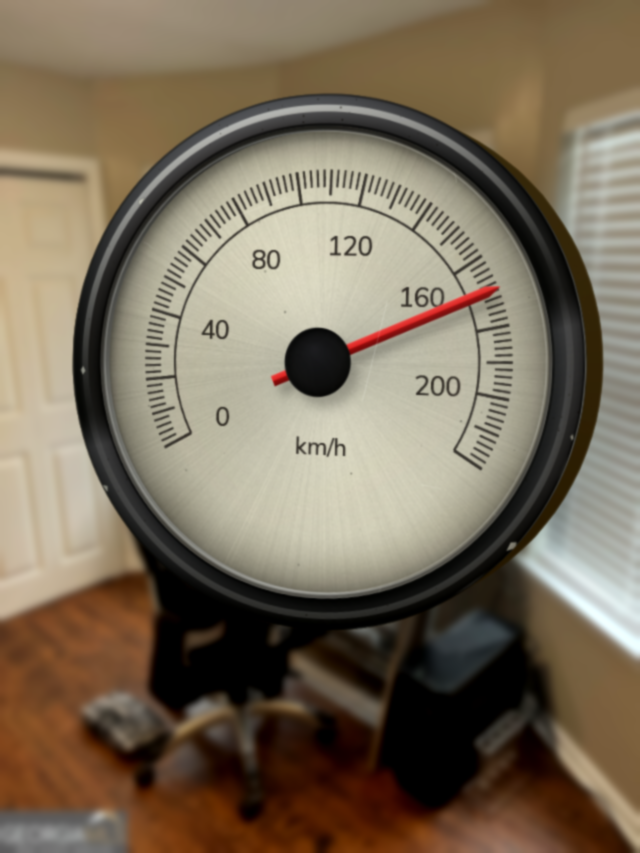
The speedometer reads 170 km/h
